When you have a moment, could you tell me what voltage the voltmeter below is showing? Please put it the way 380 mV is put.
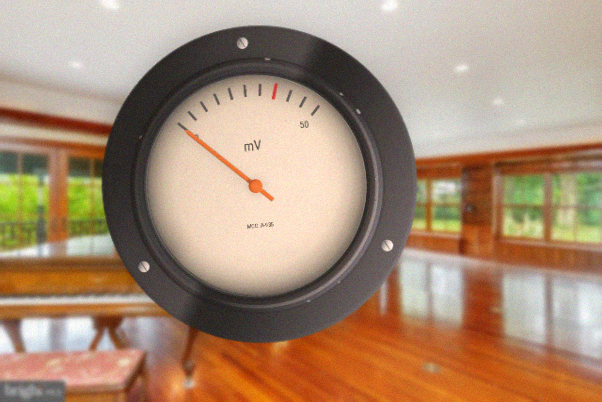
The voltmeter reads 0 mV
